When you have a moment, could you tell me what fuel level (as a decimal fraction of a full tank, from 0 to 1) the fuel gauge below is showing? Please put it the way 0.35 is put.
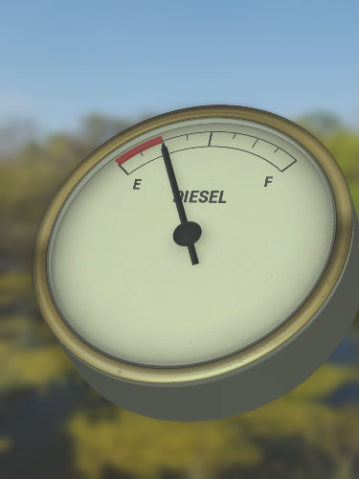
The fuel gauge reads 0.25
